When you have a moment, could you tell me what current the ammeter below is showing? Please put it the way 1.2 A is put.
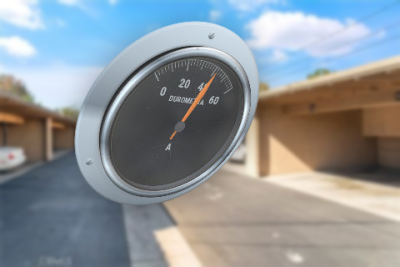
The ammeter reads 40 A
